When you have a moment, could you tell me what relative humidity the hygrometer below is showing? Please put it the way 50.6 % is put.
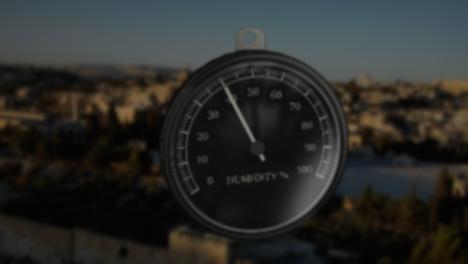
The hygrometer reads 40 %
